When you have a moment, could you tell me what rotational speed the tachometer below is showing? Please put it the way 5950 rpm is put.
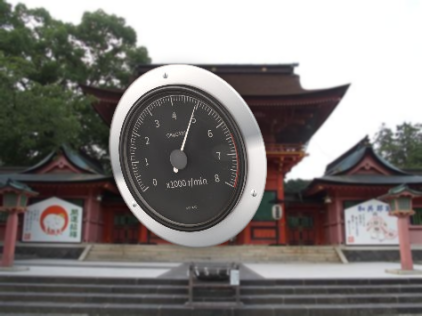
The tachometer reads 5000 rpm
